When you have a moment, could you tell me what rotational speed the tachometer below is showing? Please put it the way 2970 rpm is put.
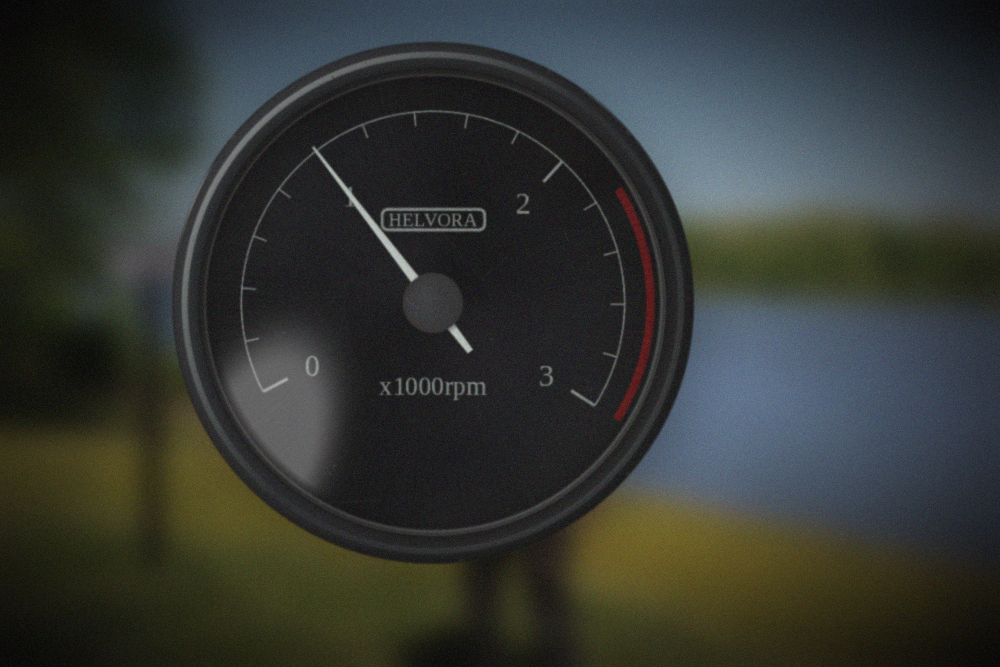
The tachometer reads 1000 rpm
